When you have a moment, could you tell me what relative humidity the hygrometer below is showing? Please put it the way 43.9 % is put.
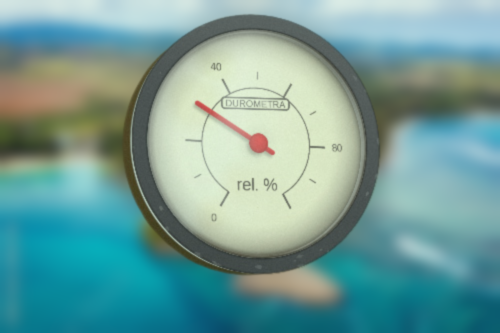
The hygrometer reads 30 %
